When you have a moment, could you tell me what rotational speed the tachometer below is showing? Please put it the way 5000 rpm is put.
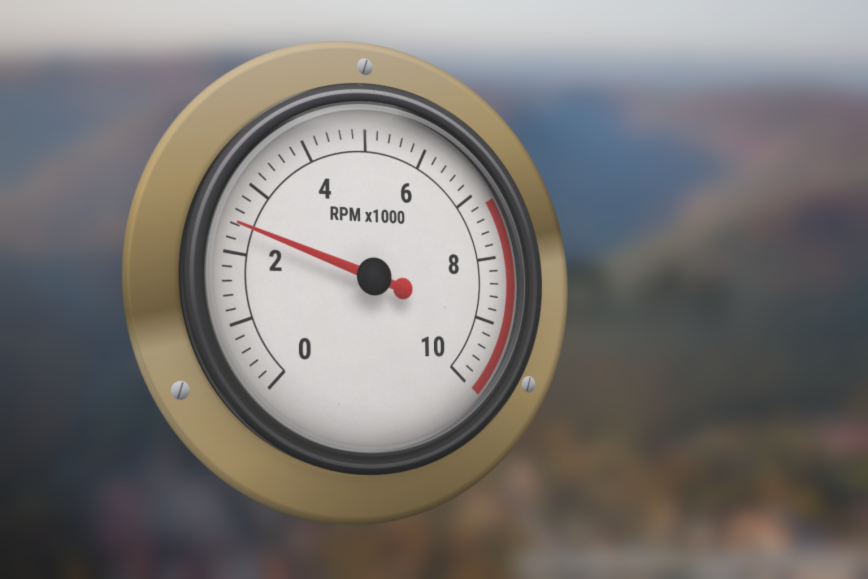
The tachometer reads 2400 rpm
